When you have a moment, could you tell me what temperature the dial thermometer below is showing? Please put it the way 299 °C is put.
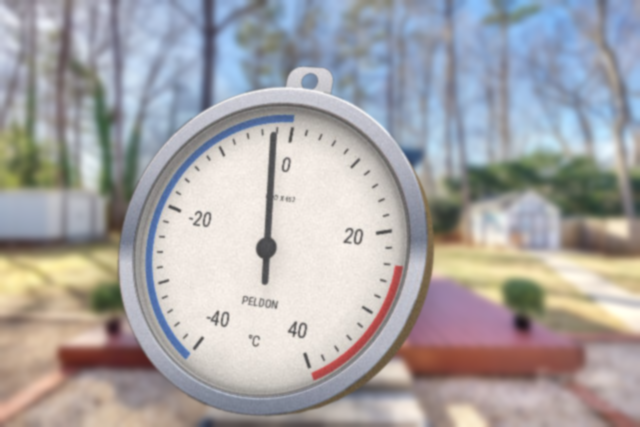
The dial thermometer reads -2 °C
